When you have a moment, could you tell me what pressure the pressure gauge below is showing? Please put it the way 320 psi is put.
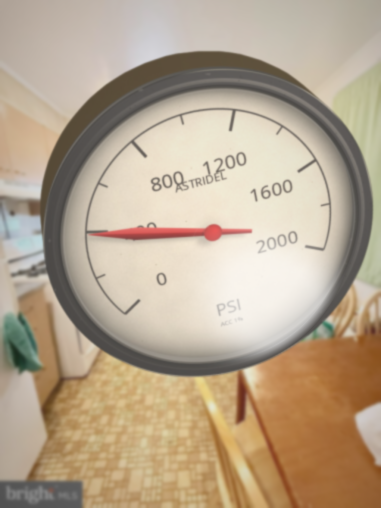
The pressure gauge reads 400 psi
